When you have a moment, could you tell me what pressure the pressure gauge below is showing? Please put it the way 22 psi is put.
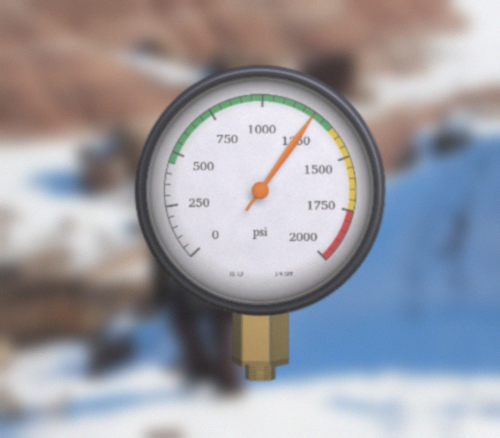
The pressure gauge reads 1250 psi
